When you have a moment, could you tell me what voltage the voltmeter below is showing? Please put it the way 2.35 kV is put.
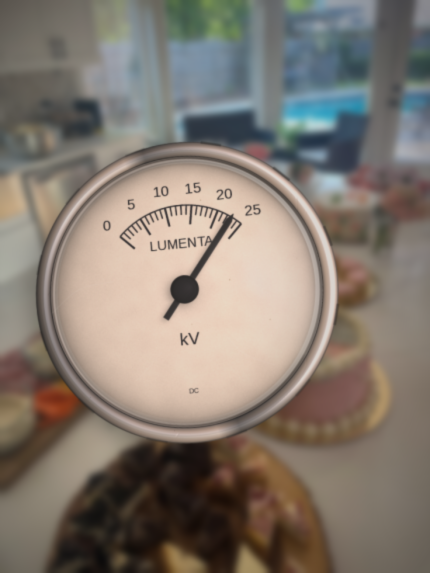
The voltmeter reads 23 kV
